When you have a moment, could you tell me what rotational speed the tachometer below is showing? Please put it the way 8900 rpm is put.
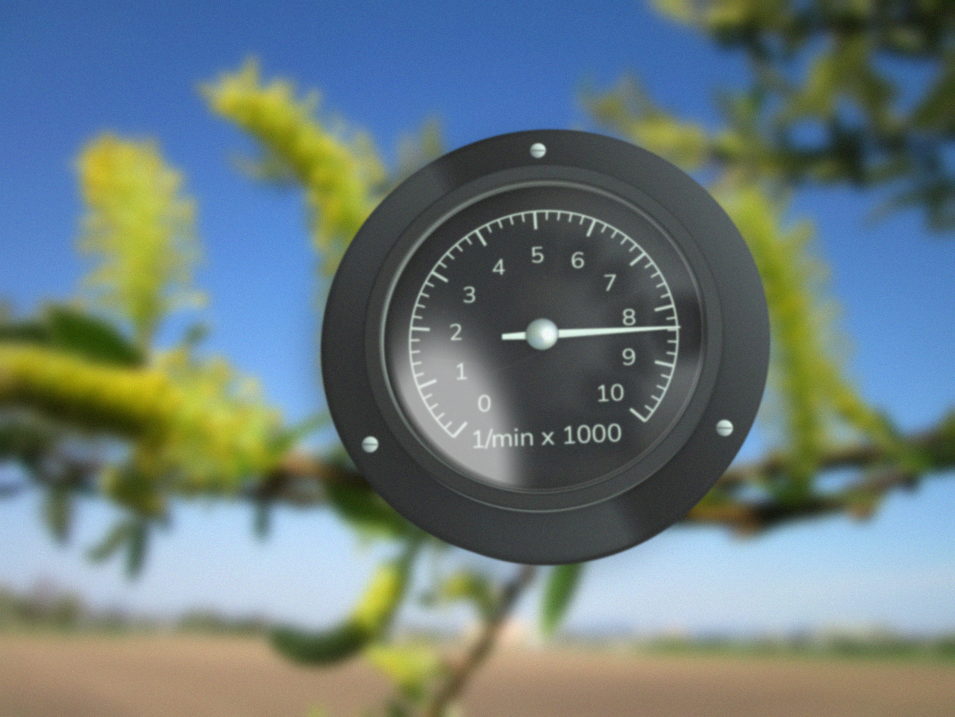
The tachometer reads 8400 rpm
